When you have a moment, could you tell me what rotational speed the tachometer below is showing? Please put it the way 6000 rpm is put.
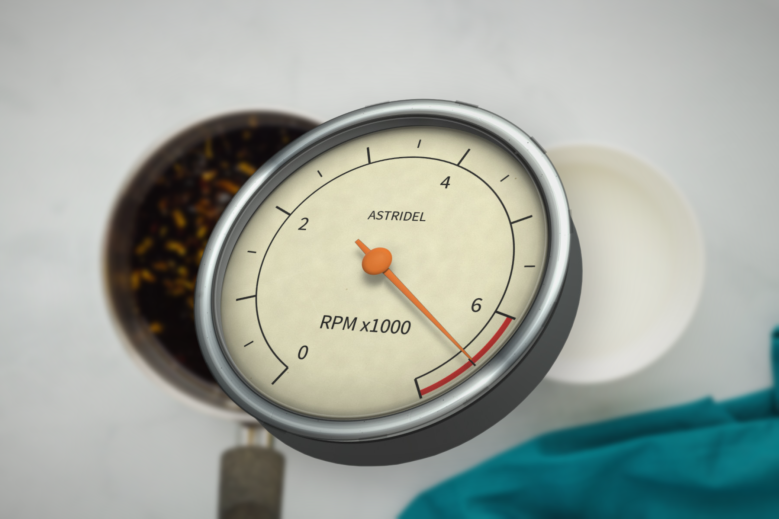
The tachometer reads 6500 rpm
